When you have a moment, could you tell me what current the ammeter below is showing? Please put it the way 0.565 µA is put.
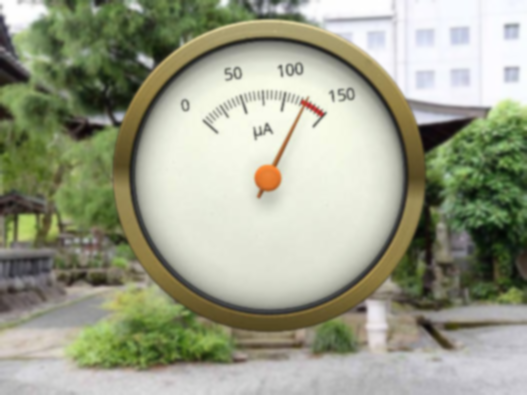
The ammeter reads 125 µA
